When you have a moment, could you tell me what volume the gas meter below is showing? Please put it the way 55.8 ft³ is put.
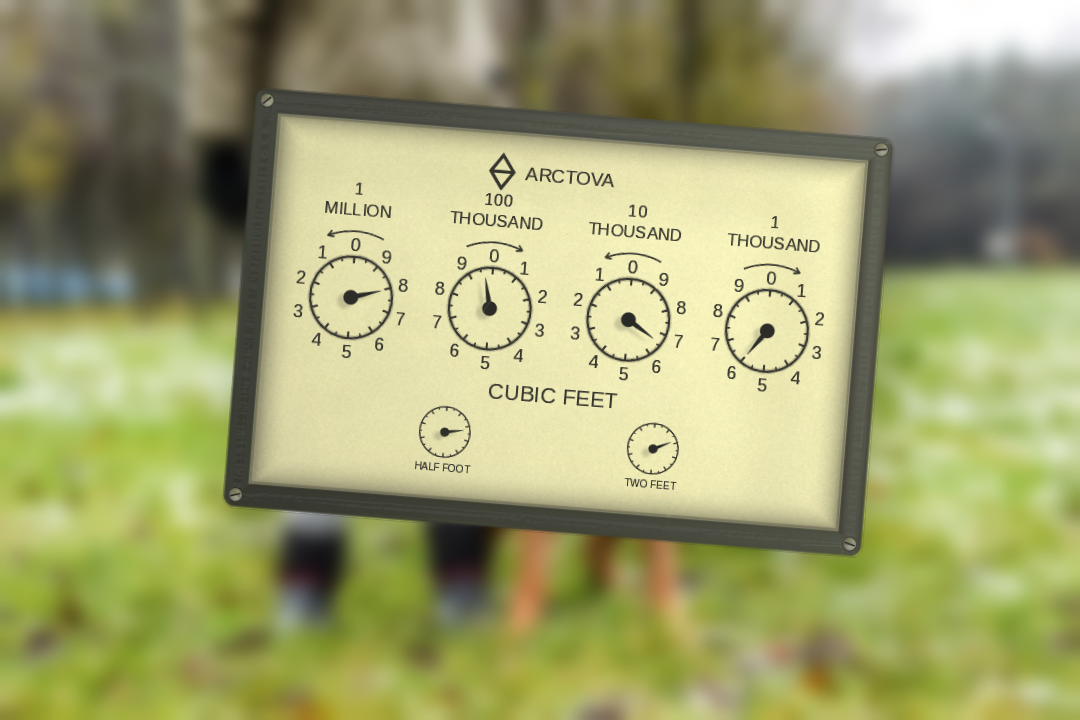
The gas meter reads 796600 ft³
